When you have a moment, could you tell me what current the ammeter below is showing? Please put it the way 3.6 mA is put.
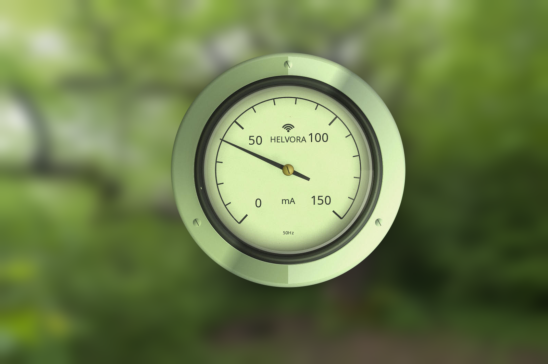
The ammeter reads 40 mA
